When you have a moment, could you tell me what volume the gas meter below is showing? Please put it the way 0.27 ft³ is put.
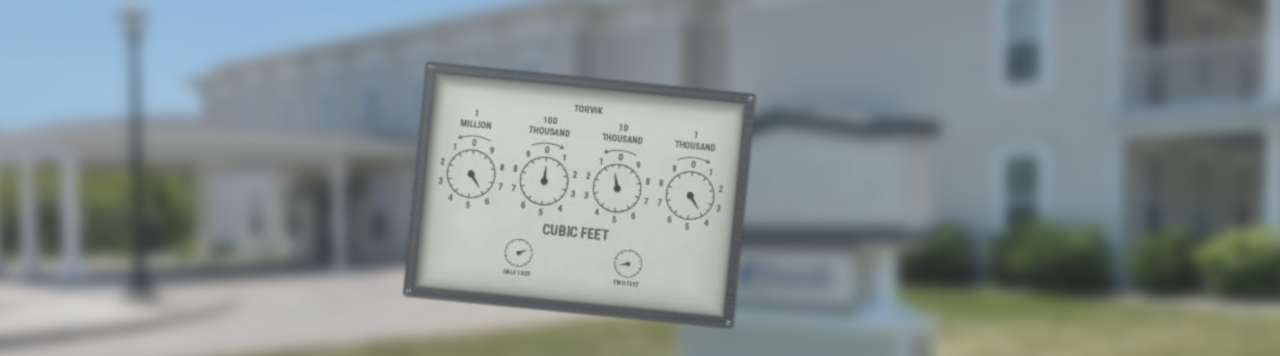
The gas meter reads 600400 ft³
